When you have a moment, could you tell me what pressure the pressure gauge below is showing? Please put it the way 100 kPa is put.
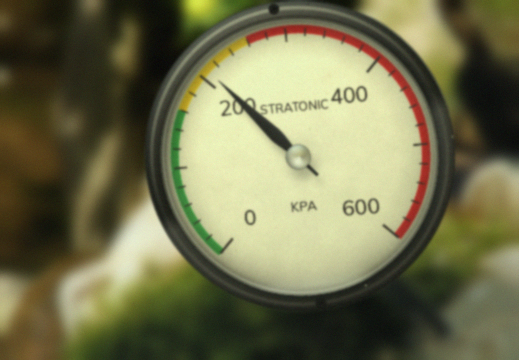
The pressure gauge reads 210 kPa
